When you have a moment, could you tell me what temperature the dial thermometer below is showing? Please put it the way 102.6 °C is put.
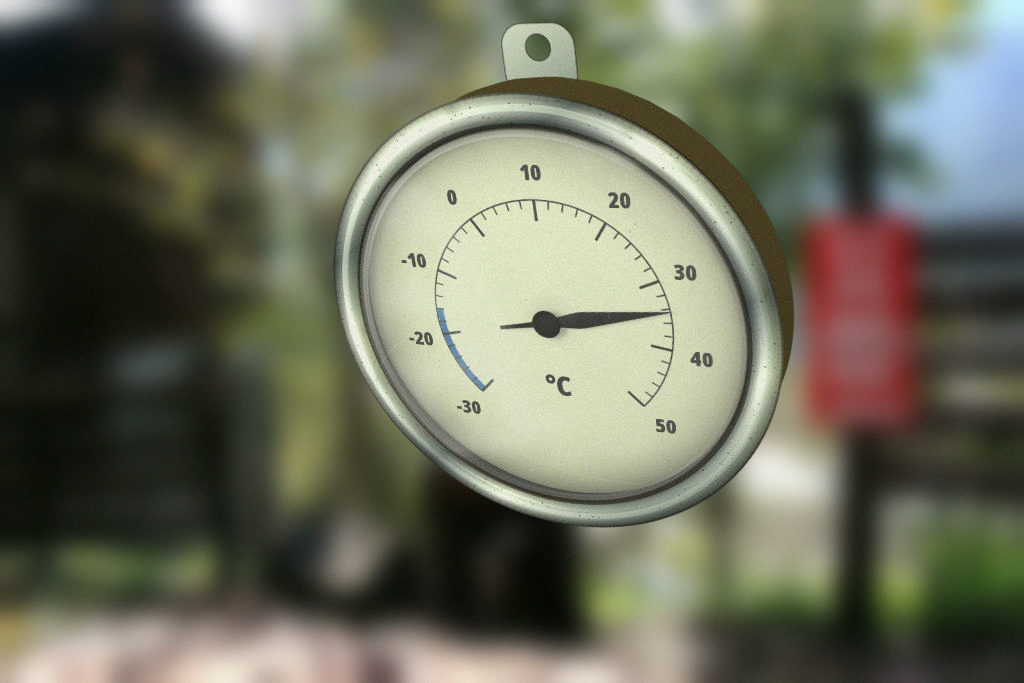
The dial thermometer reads 34 °C
